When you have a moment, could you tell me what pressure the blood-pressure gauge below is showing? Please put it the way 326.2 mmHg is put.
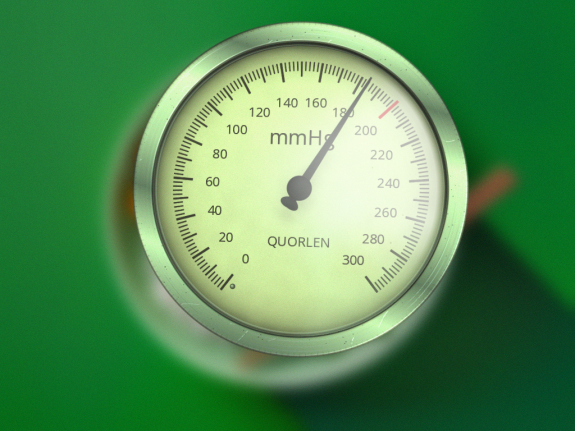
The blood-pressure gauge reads 184 mmHg
